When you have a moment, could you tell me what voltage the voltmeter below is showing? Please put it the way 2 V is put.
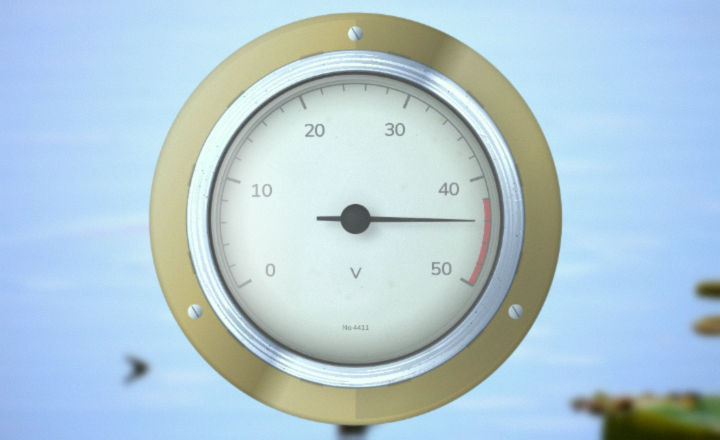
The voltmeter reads 44 V
